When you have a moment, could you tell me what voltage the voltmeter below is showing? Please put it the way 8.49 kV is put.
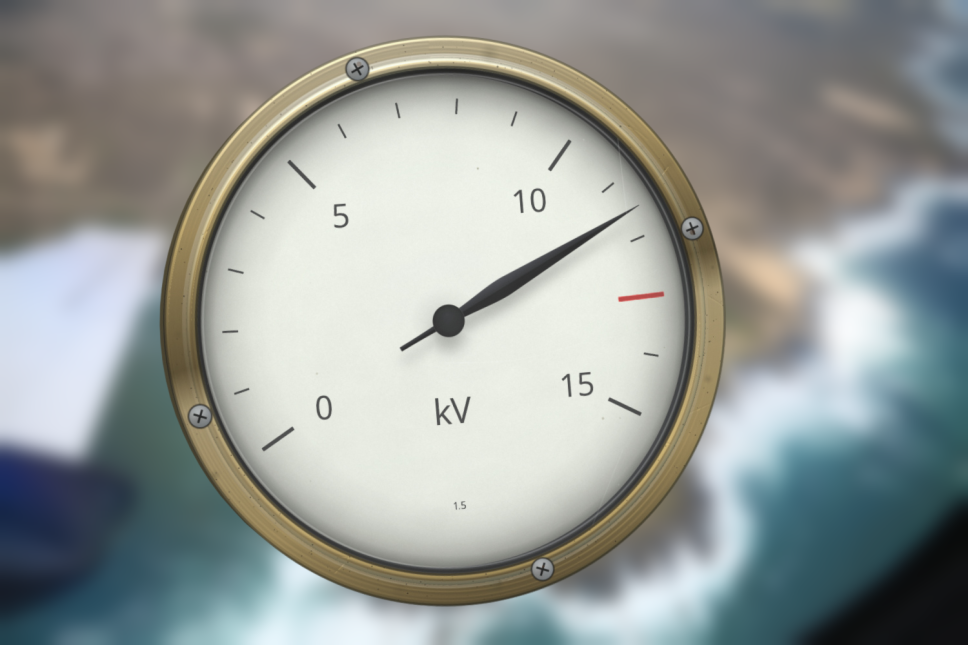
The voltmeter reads 11.5 kV
